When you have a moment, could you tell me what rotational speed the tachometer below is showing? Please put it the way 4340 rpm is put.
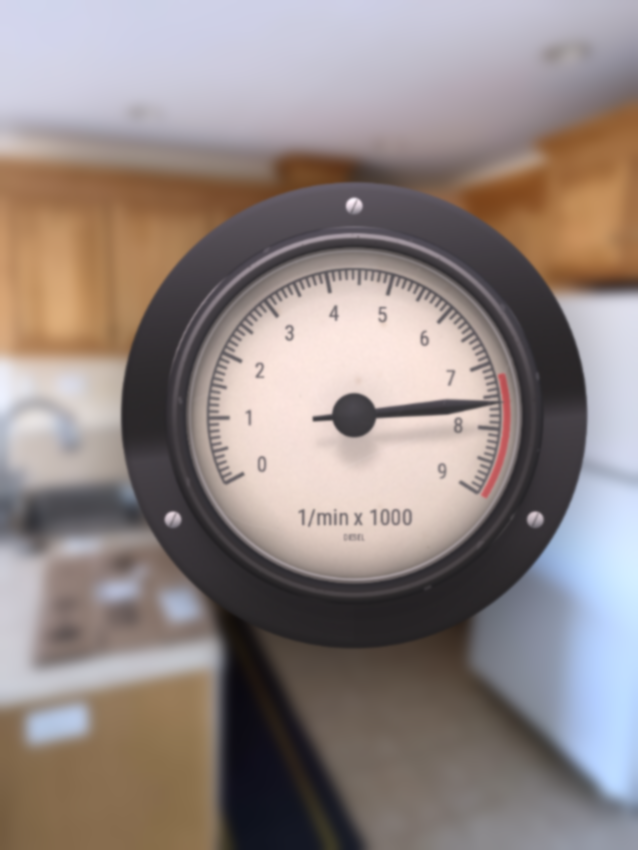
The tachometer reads 7600 rpm
